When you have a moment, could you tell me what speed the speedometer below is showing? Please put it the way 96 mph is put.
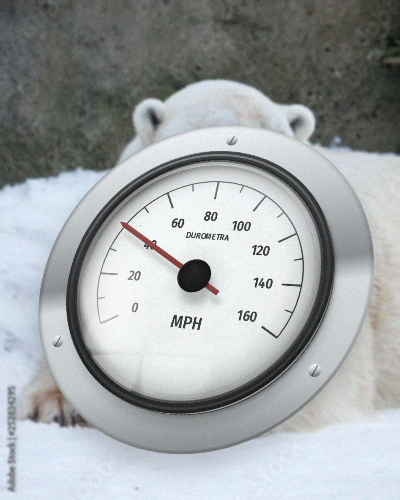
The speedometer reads 40 mph
